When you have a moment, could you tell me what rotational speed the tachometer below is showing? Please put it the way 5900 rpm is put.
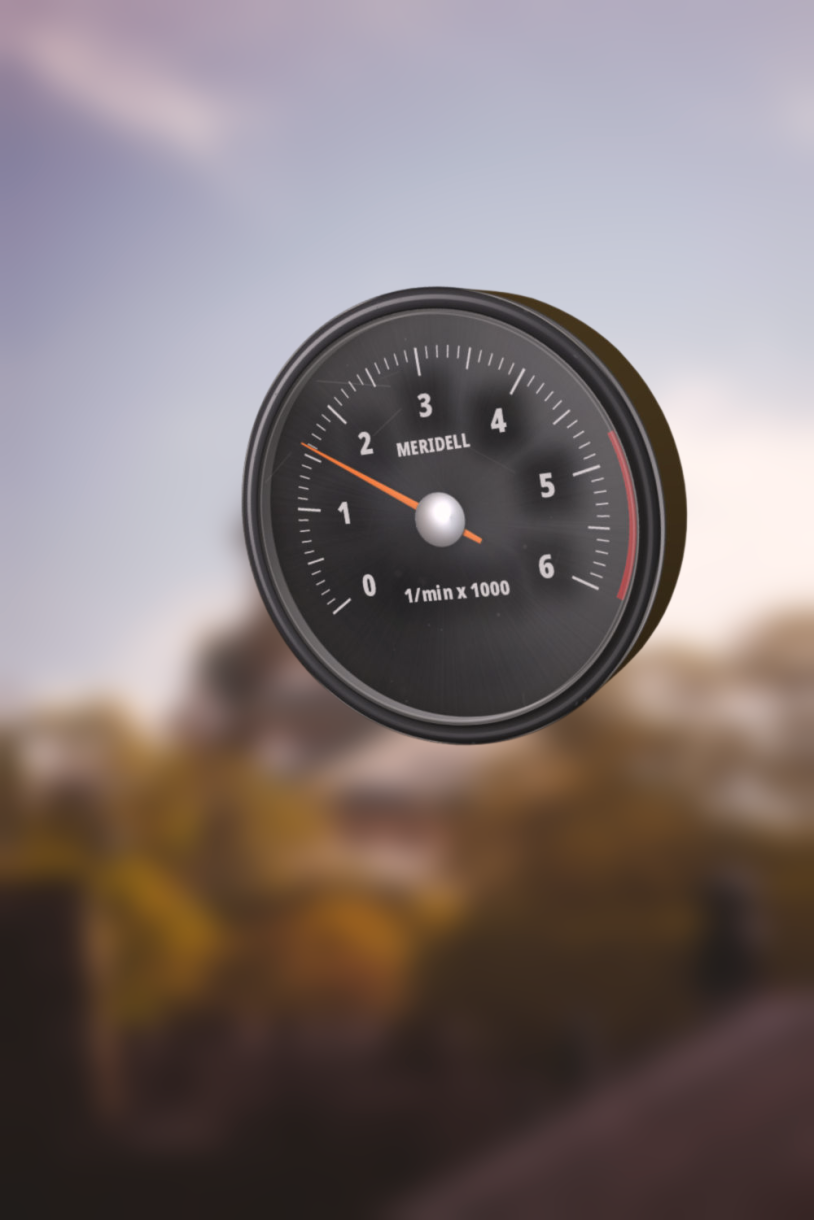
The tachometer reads 1600 rpm
